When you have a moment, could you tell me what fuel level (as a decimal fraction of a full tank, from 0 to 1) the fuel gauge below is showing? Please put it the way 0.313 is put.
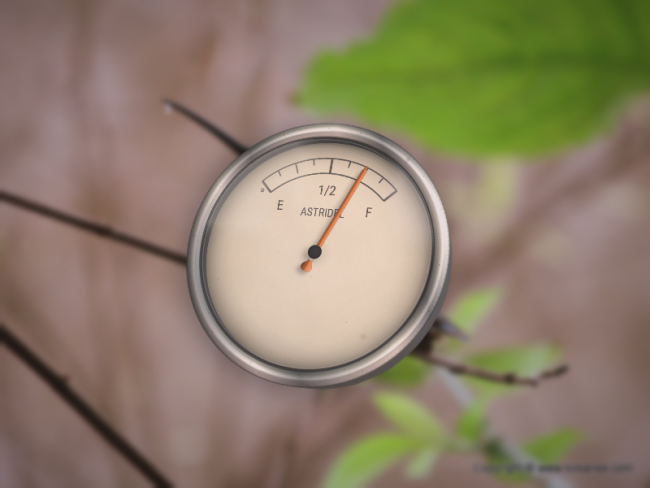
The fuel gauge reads 0.75
